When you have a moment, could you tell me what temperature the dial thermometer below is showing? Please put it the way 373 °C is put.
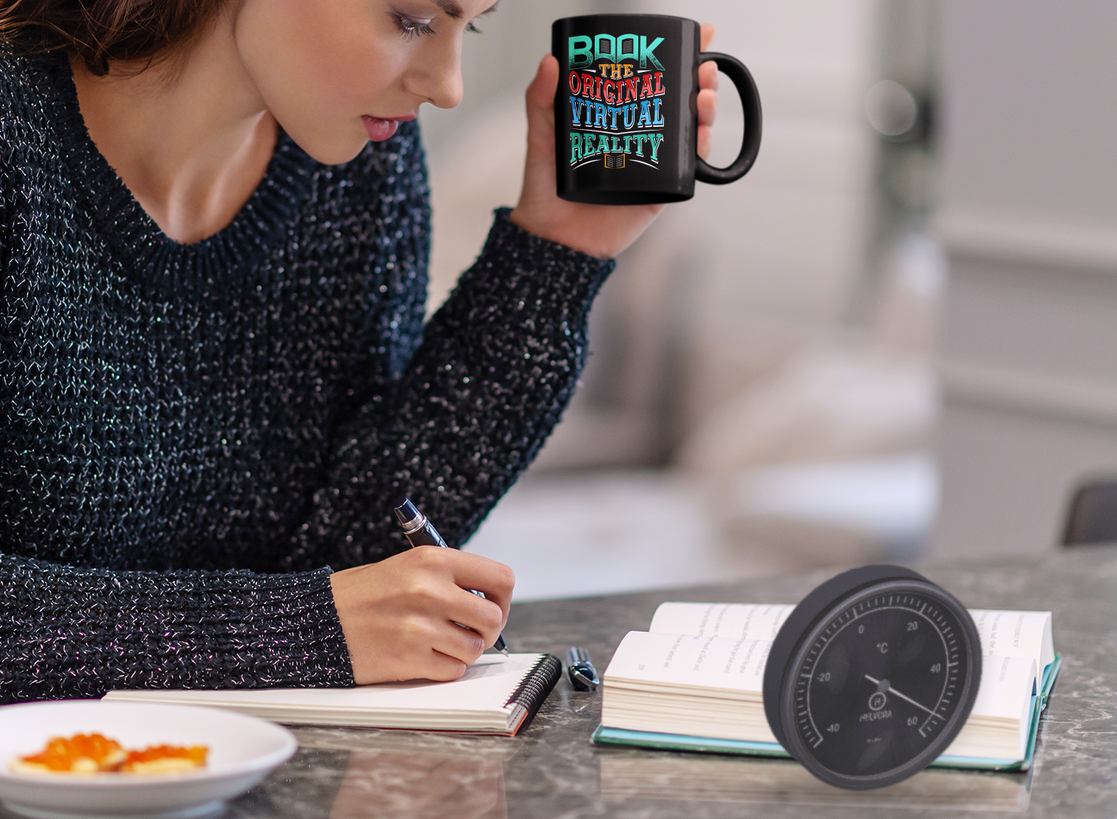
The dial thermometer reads 54 °C
